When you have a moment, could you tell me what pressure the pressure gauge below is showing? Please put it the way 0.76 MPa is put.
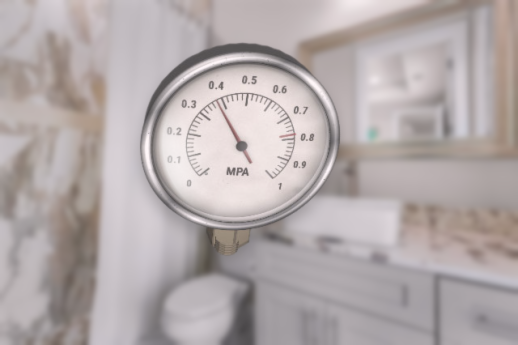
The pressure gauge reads 0.38 MPa
